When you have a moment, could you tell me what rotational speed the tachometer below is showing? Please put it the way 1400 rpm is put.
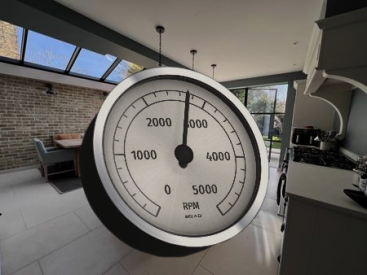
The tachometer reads 2700 rpm
